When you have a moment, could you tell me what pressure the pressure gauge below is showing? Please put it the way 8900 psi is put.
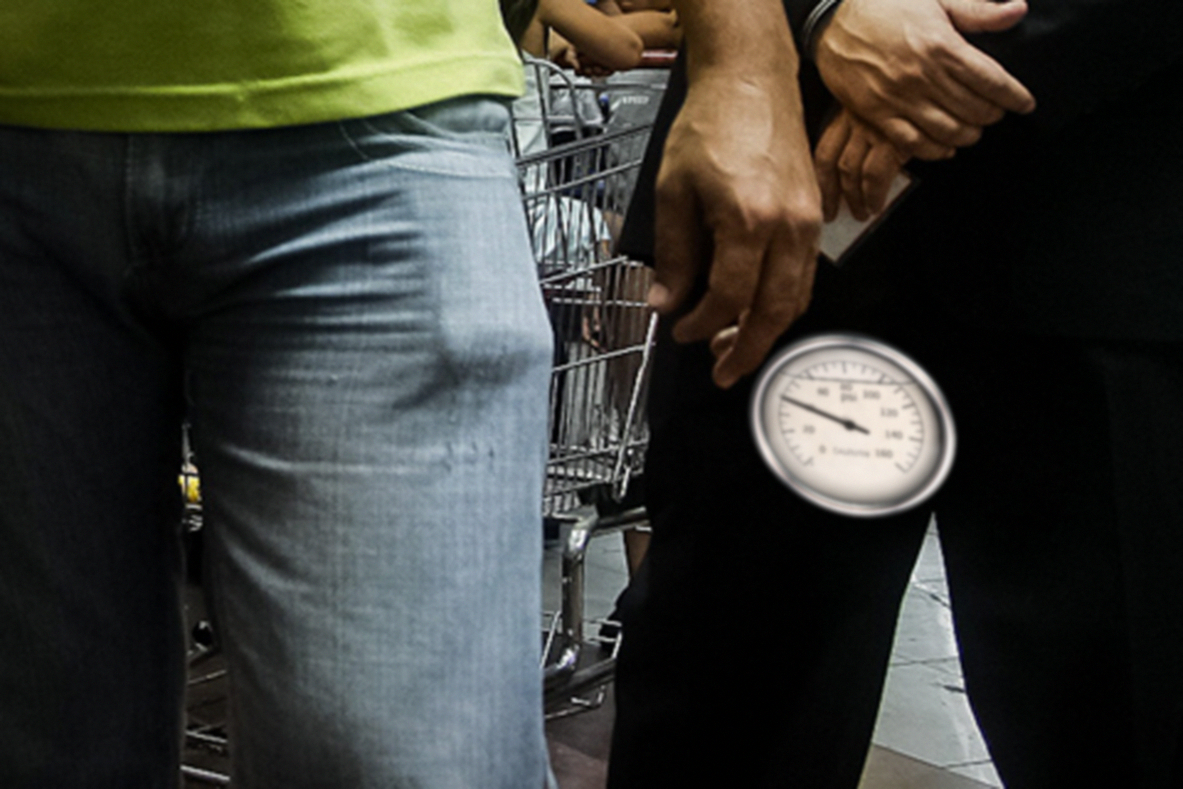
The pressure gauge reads 40 psi
